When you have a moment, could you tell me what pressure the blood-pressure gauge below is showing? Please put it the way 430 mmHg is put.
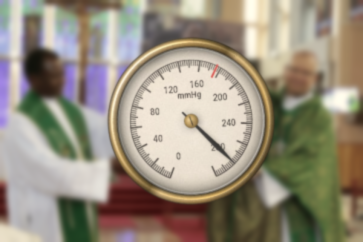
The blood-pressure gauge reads 280 mmHg
